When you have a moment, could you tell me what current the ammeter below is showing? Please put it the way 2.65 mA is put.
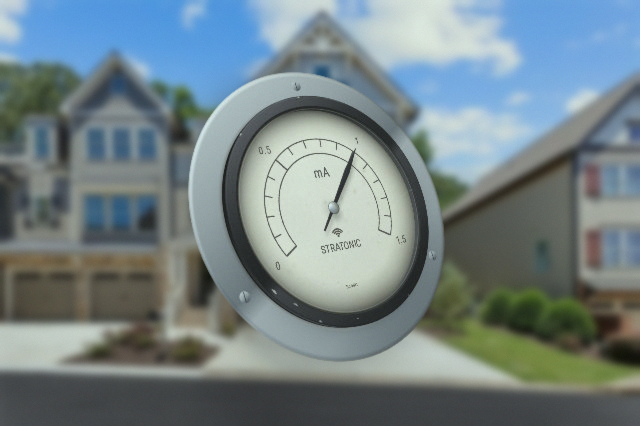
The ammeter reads 1 mA
